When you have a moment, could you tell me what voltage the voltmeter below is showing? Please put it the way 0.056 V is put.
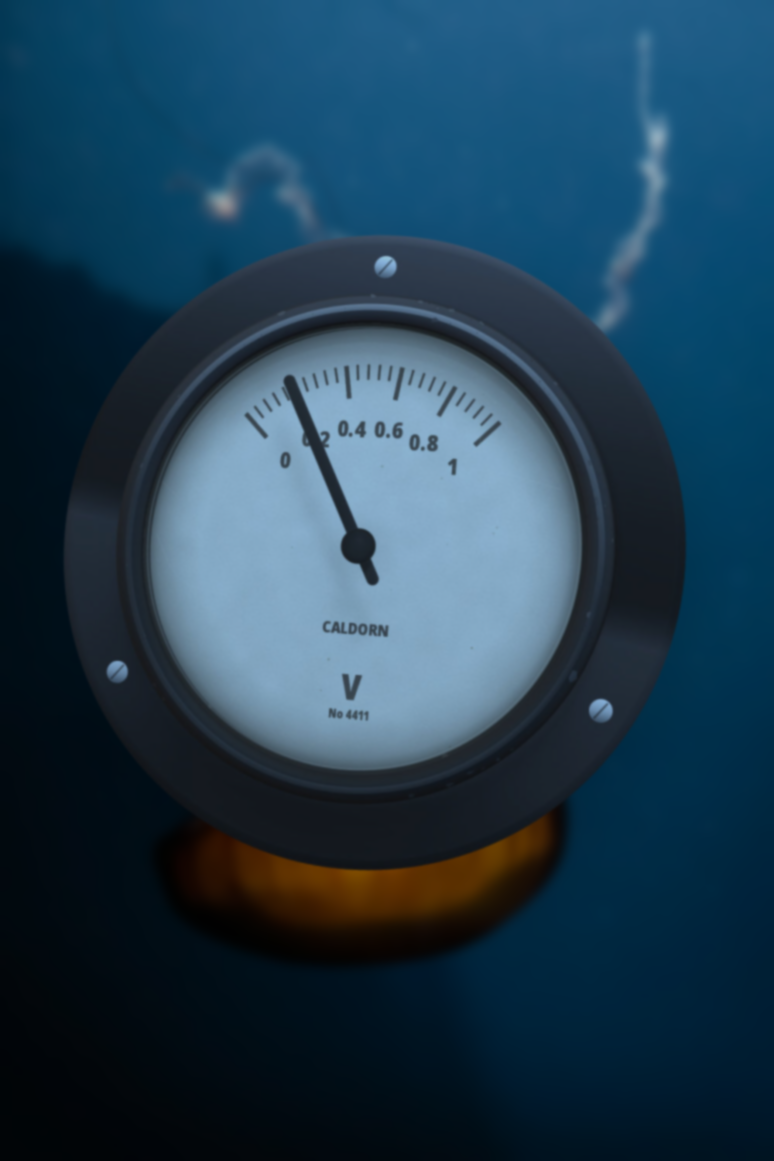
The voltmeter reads 0.2 V
